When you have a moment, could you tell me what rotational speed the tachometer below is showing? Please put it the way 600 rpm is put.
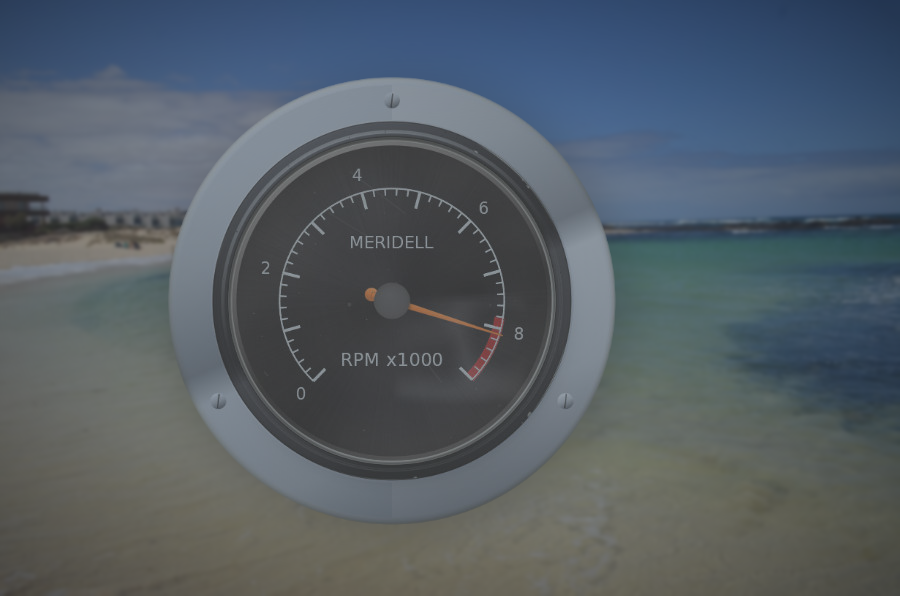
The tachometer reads 8100 rpm
